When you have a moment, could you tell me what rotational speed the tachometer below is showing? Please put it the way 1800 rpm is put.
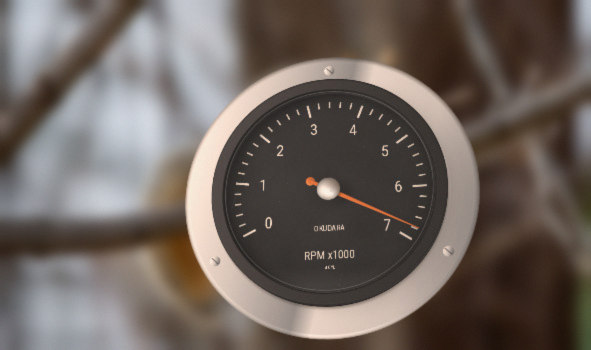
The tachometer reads 6800 rpm
